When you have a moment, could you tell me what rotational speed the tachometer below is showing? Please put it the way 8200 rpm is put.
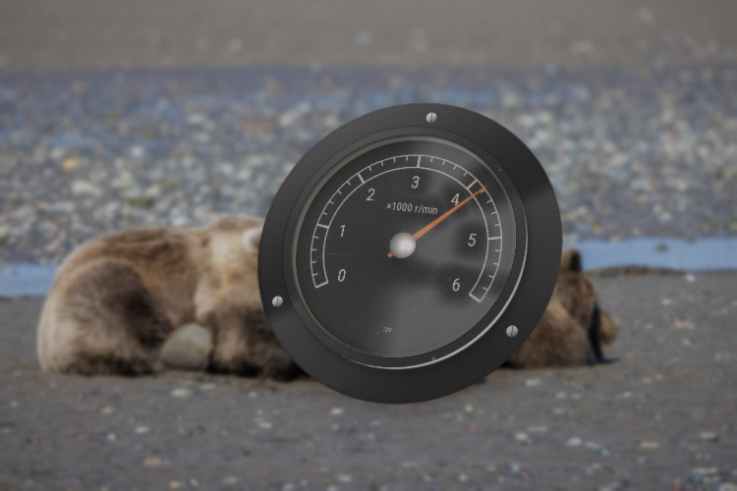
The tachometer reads 4200 rpm
